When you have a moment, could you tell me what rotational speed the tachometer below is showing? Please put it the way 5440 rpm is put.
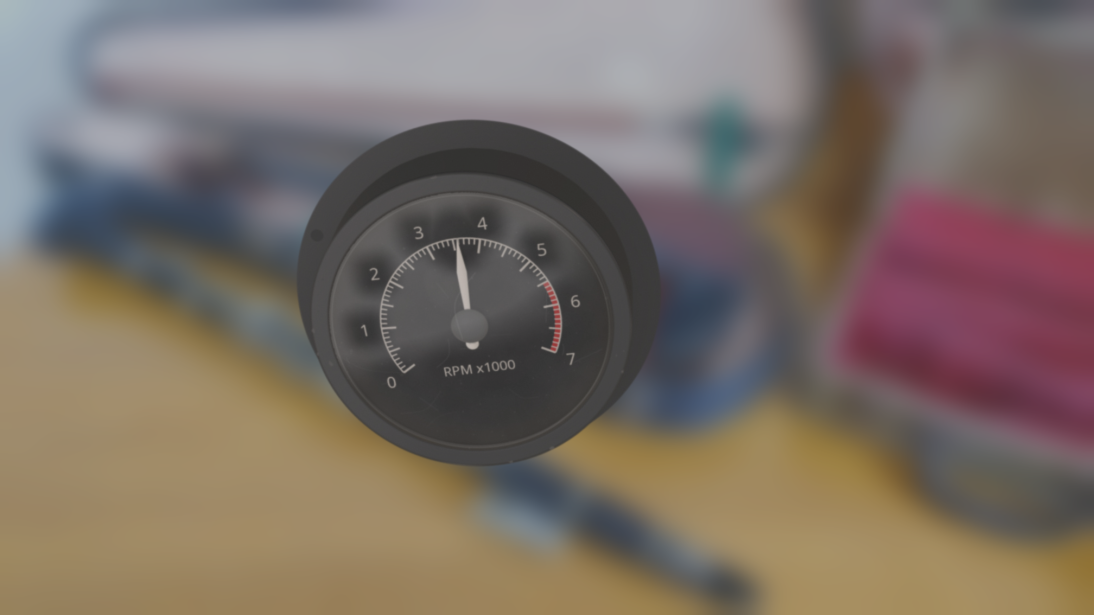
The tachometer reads 3600 rpm
